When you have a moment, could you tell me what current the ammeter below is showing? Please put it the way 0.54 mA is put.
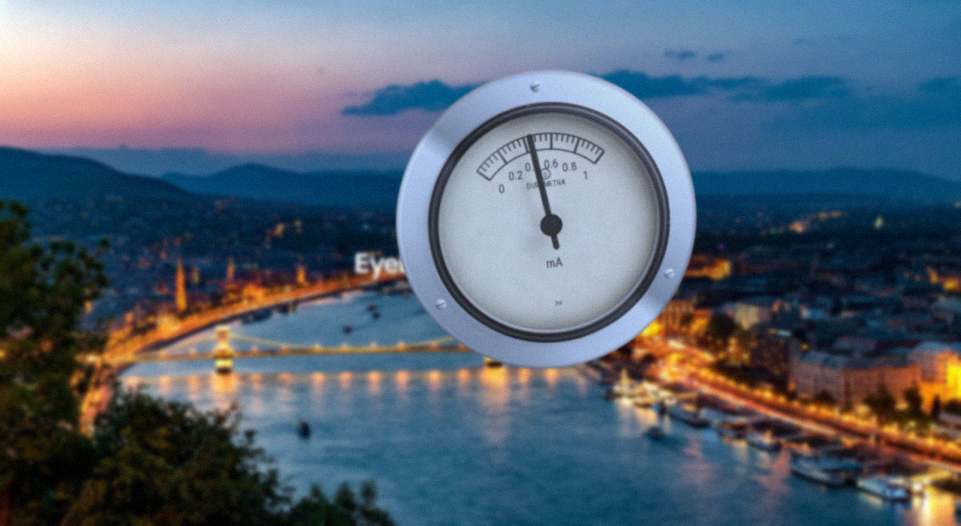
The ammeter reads 0.44 mA
